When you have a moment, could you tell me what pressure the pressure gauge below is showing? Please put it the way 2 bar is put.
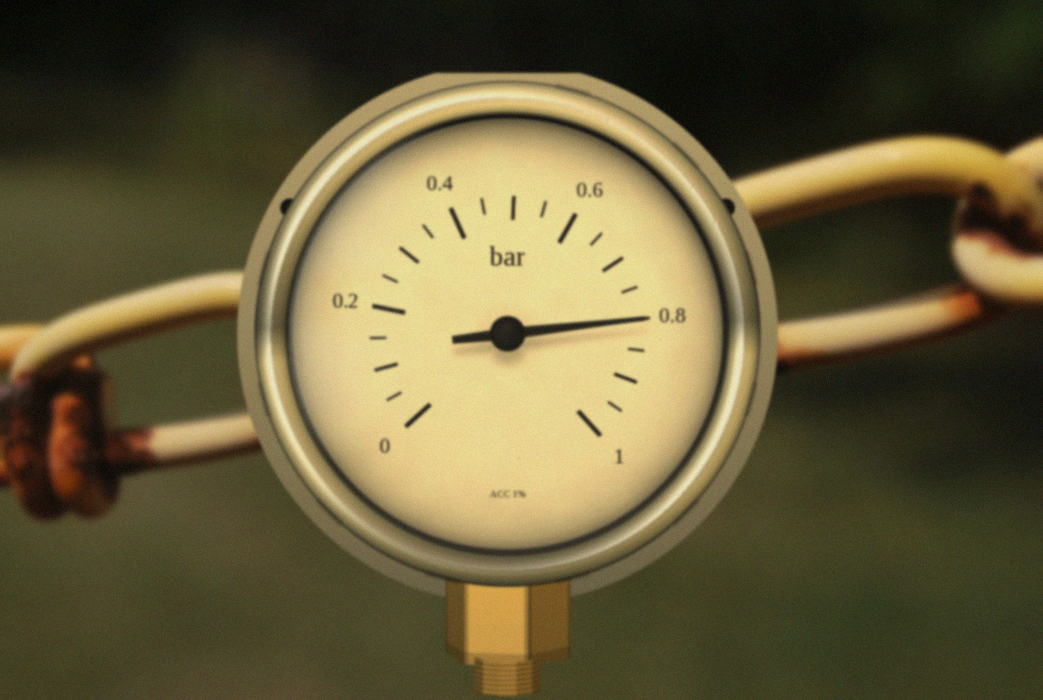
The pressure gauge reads 0.8 bar
